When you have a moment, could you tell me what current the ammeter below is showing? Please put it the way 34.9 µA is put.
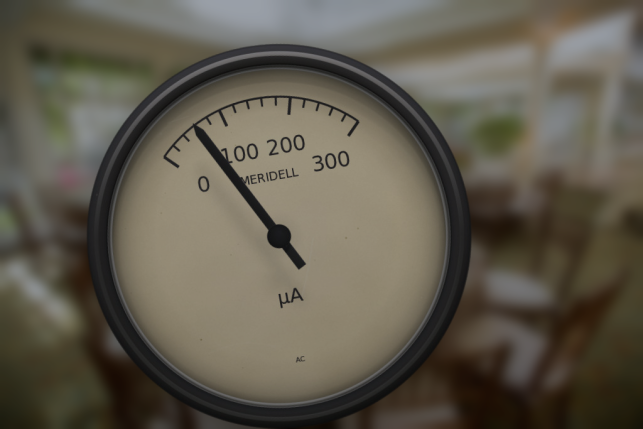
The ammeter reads 60 µA
